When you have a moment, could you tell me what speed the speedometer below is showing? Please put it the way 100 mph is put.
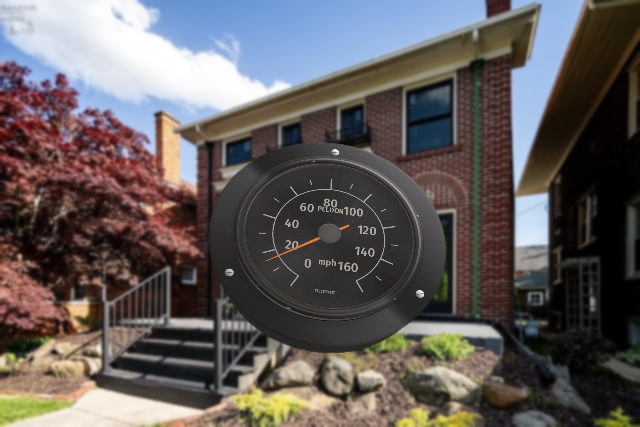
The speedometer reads 15 mph
